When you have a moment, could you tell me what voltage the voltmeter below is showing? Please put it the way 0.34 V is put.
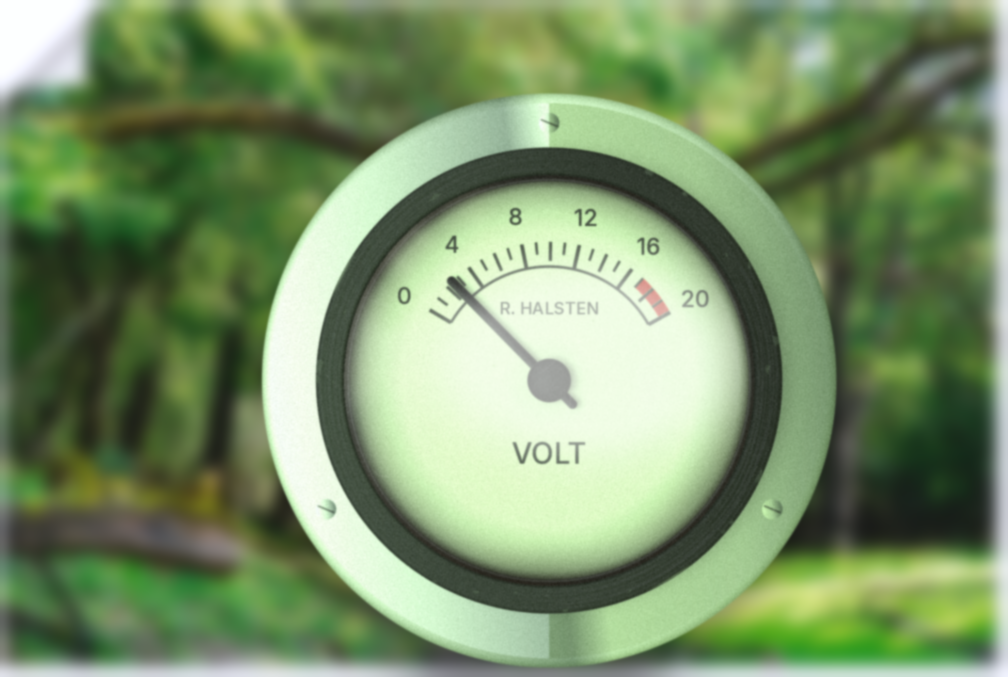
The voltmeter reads 2.5 V
